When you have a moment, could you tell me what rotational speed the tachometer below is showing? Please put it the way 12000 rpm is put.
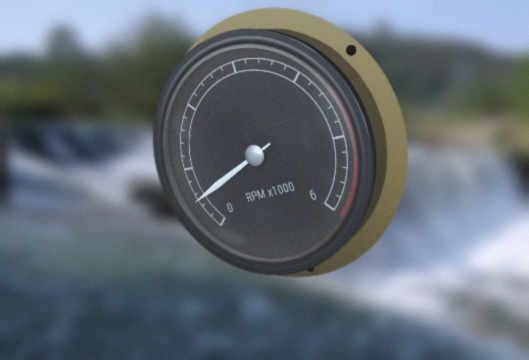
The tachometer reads 500 rpm
